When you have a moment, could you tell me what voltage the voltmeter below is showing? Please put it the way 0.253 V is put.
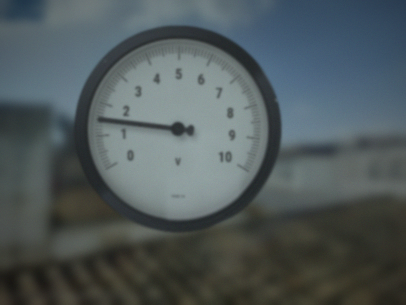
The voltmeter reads 1.5 V
